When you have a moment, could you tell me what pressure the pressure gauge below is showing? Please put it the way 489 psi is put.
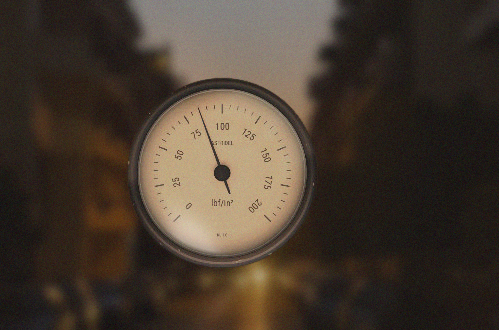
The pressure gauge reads 85 psi
